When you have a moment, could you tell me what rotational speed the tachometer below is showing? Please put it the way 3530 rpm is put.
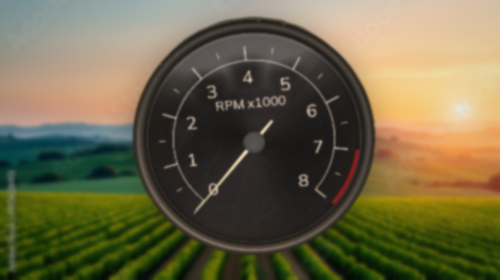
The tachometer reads 0 rpm
